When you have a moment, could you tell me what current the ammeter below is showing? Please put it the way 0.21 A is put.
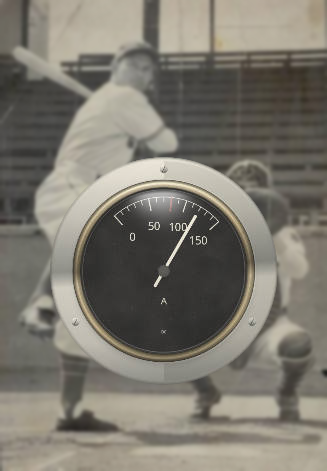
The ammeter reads 120 A
